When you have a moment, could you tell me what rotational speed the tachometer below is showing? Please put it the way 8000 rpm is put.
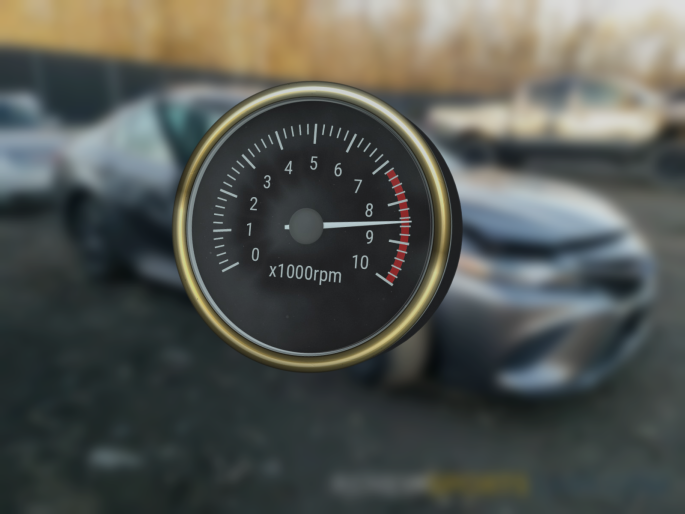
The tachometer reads 8500 rpm
